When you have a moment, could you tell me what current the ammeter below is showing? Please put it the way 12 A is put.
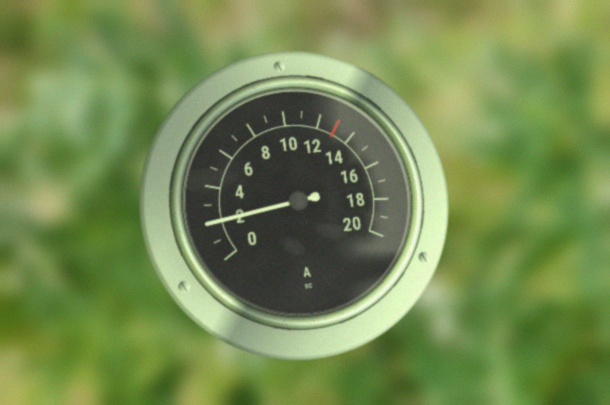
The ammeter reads 2 A
